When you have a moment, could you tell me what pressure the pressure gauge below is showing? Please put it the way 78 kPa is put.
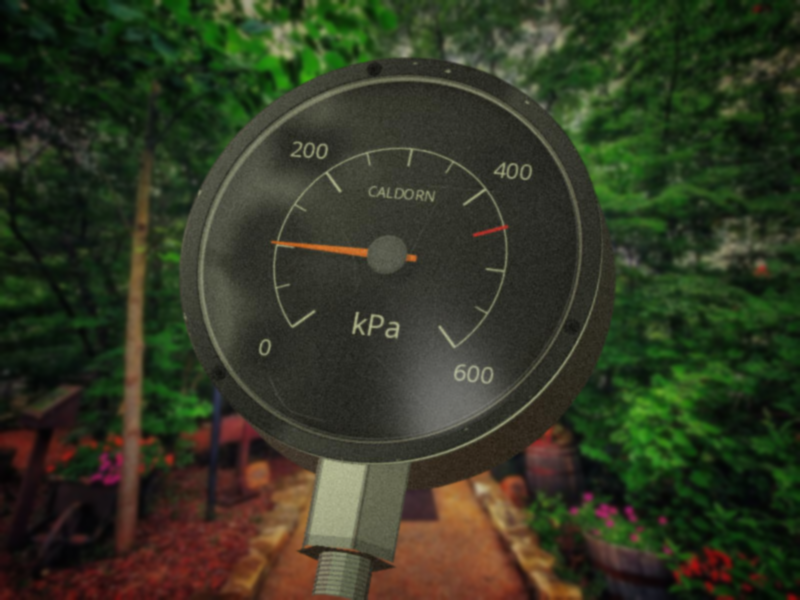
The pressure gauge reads 100 kPa
